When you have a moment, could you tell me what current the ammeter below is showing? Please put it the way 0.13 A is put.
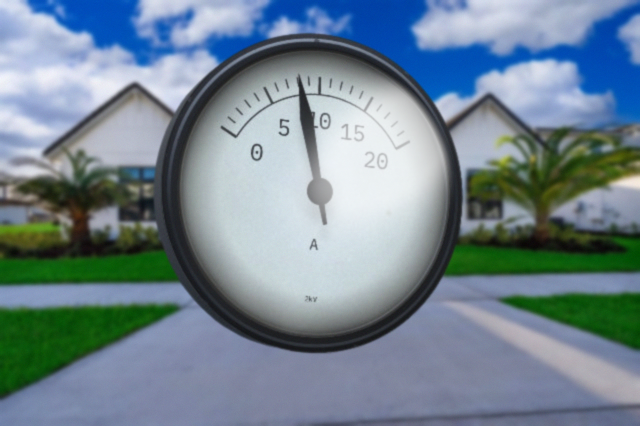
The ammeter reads 8 A
